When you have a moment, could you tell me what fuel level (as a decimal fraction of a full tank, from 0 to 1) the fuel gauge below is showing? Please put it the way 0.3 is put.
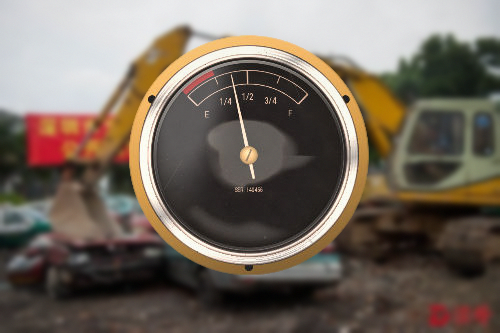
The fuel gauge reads 0.375
